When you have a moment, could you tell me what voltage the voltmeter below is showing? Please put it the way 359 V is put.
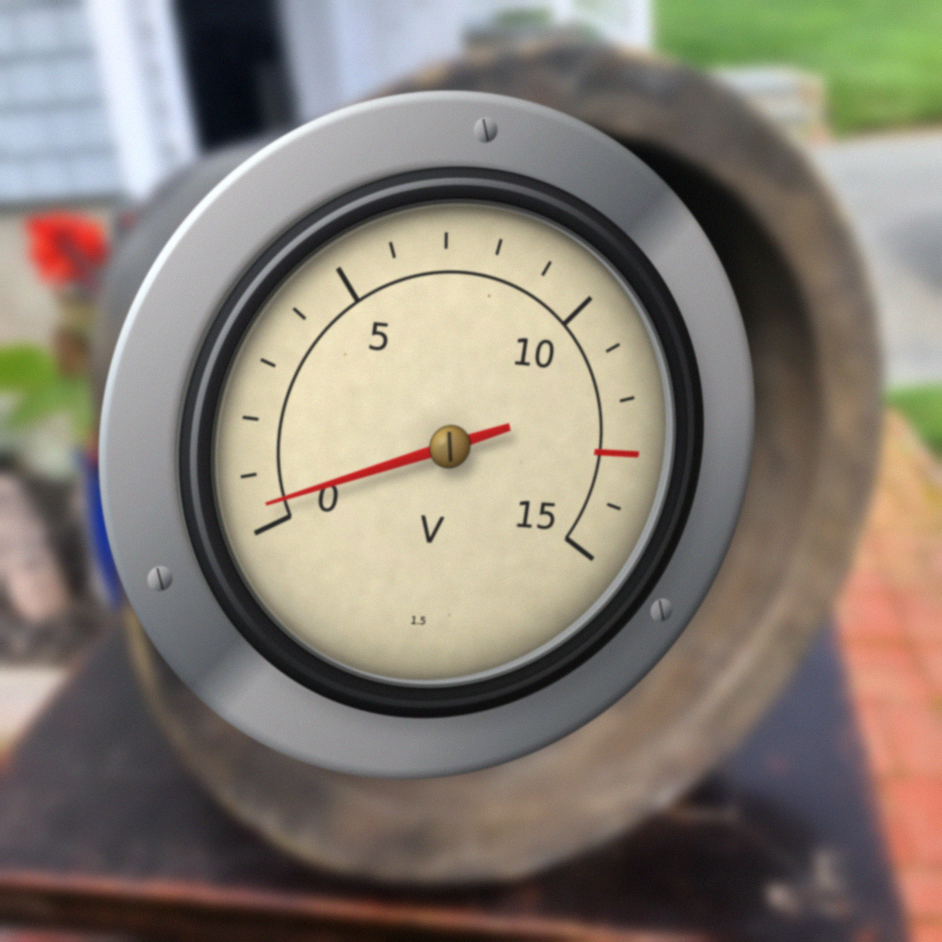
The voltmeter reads 0.5 V
